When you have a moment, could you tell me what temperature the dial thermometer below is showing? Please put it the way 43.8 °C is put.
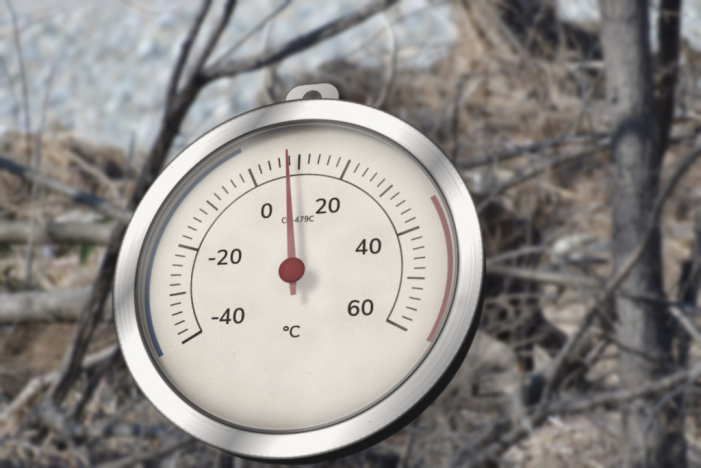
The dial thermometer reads 8 °C
